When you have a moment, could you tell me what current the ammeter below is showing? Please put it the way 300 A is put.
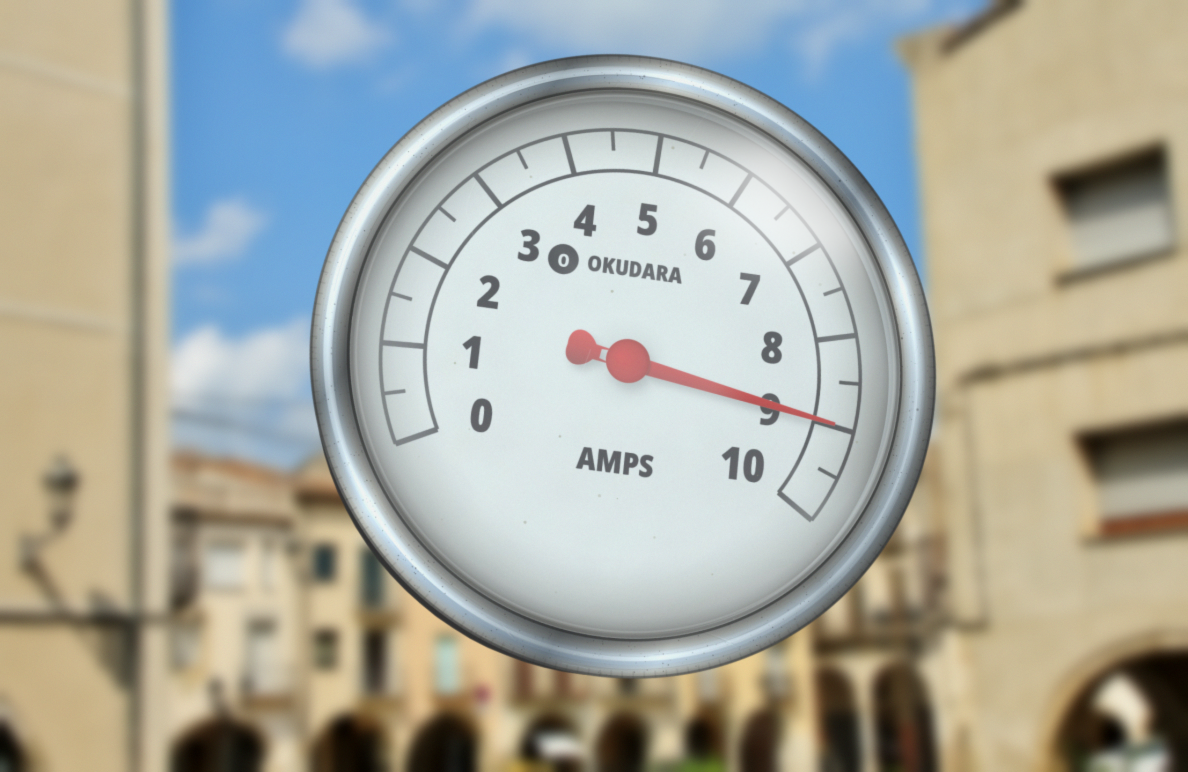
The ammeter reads 9 A
